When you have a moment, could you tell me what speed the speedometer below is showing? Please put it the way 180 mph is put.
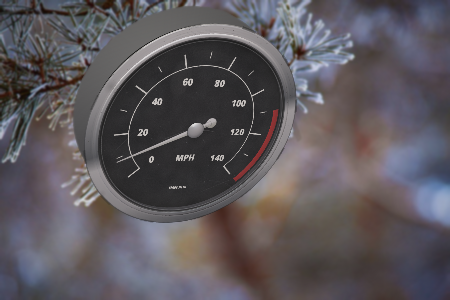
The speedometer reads 10 mph
